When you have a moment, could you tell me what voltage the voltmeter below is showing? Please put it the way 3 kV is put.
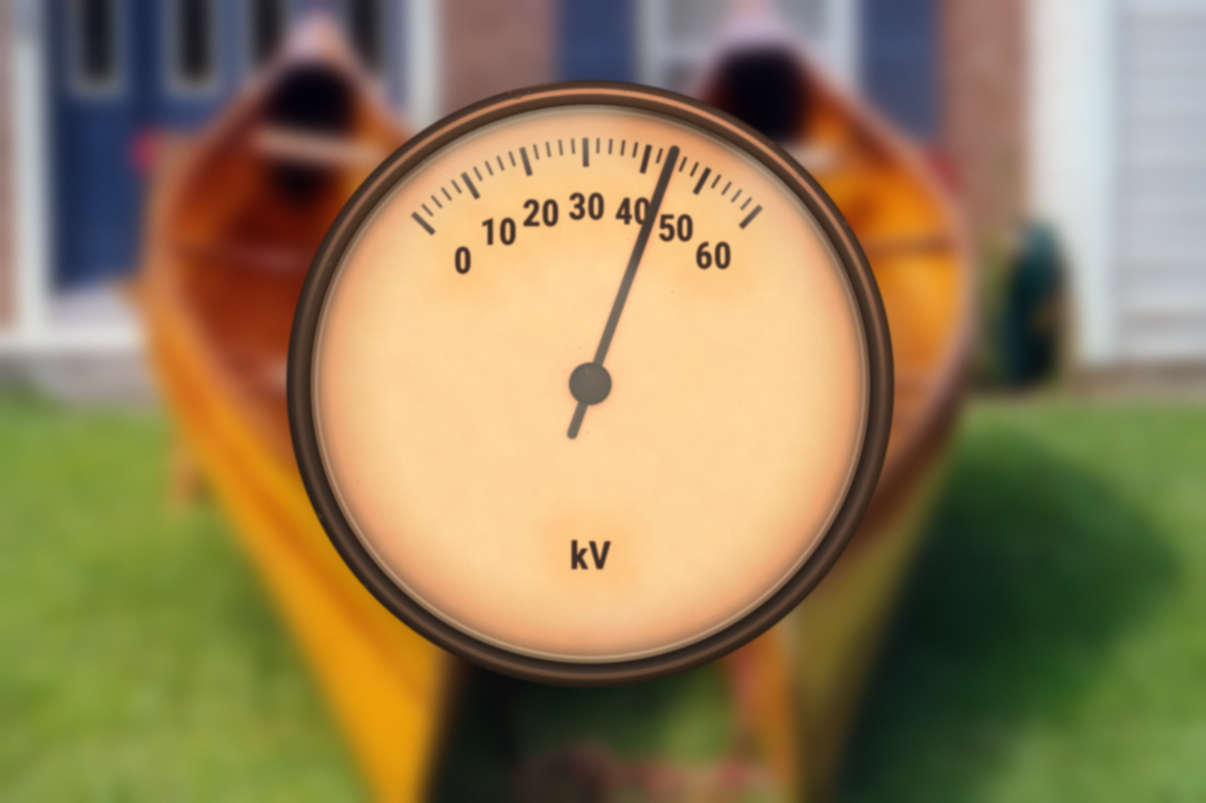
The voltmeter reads 44 kV
